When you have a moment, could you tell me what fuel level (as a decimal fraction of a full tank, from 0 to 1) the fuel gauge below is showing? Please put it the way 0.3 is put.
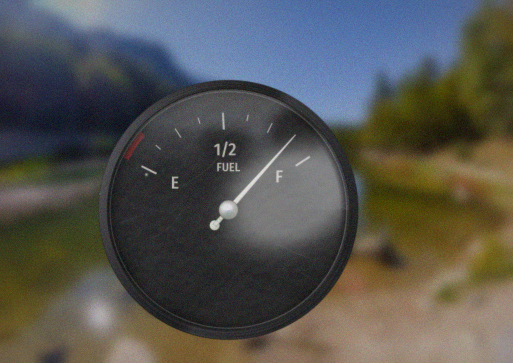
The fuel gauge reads 0.875
